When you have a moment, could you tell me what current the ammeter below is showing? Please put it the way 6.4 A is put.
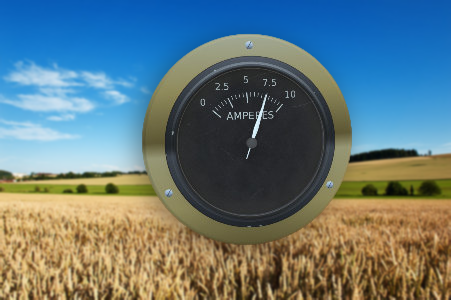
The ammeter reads 7.5 A
